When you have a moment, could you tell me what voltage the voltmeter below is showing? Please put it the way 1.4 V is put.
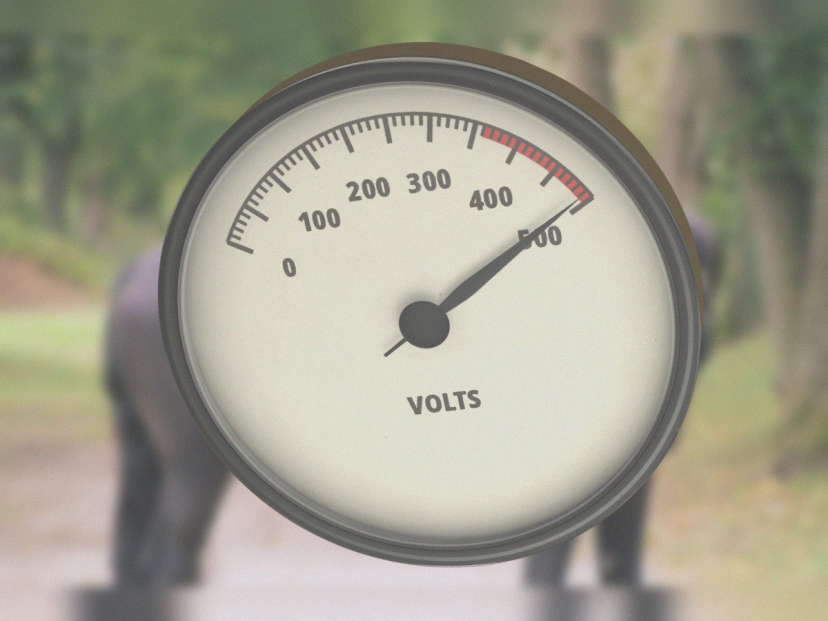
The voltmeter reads 490 V
